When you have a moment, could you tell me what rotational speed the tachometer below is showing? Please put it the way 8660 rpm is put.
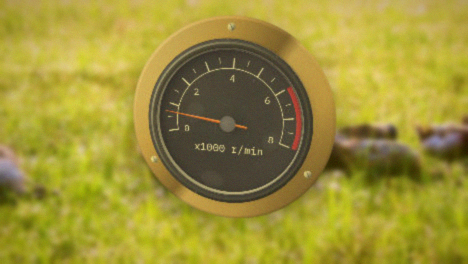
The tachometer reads 750 rpm
